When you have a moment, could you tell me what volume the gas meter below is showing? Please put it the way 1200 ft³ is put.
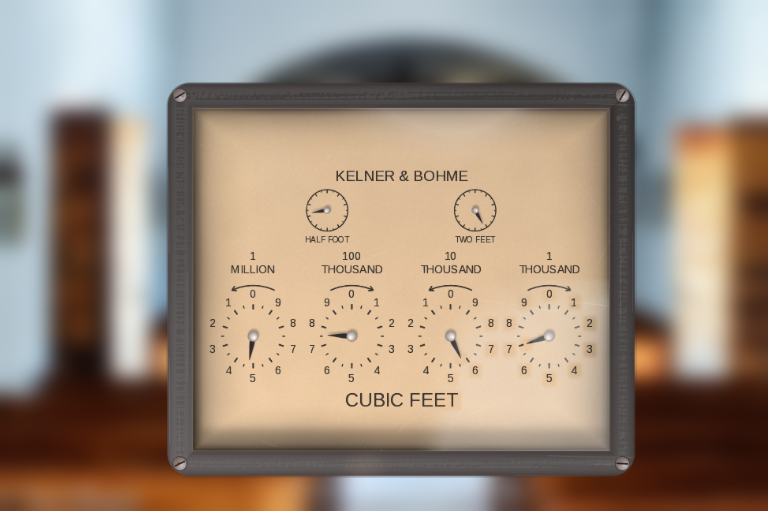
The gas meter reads 475700 ft³
